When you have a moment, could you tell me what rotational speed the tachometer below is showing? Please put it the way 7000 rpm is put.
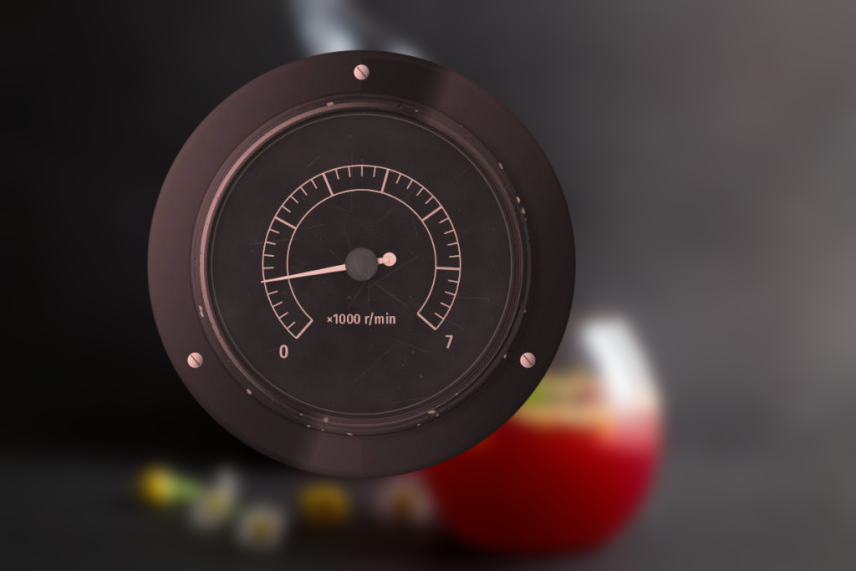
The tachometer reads 1000 rpm
